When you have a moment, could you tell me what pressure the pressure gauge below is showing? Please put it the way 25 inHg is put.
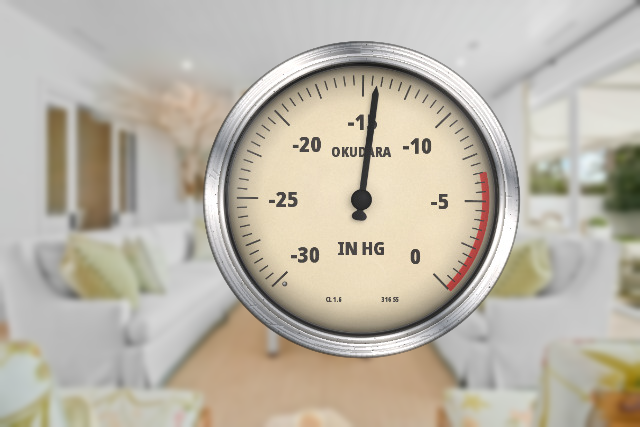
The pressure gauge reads -14.25 inHg
